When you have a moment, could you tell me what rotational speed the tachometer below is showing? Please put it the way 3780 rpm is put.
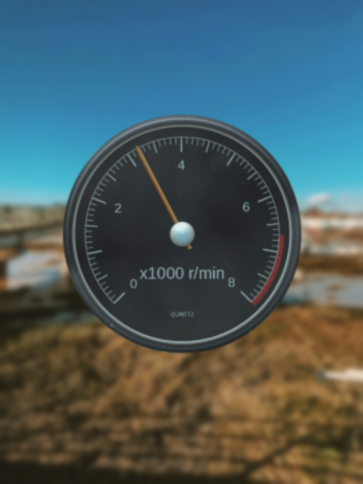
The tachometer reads 3200 rpm
